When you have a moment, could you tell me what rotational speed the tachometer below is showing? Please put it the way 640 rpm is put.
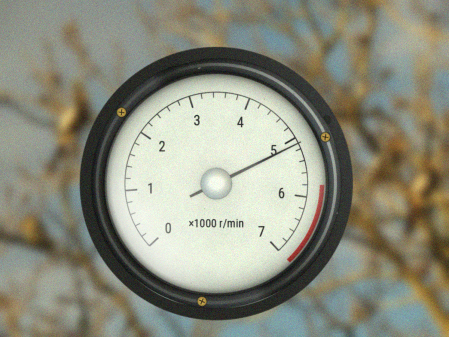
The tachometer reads 5100 rpm
